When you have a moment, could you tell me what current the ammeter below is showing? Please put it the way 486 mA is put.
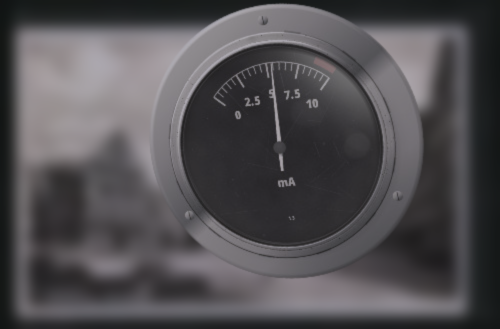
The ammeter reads 5.5 mA
